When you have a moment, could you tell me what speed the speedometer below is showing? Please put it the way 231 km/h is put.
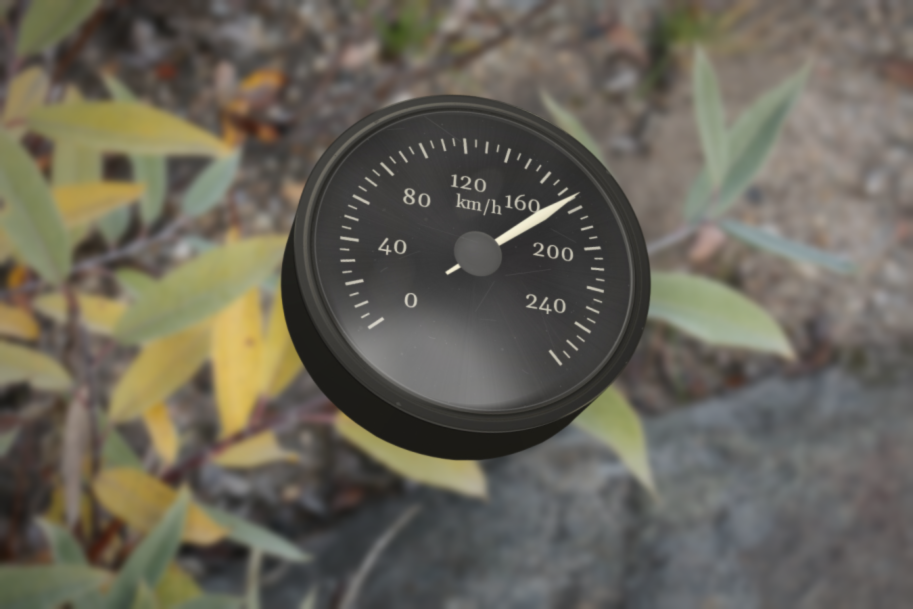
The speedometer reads 175 km/h
